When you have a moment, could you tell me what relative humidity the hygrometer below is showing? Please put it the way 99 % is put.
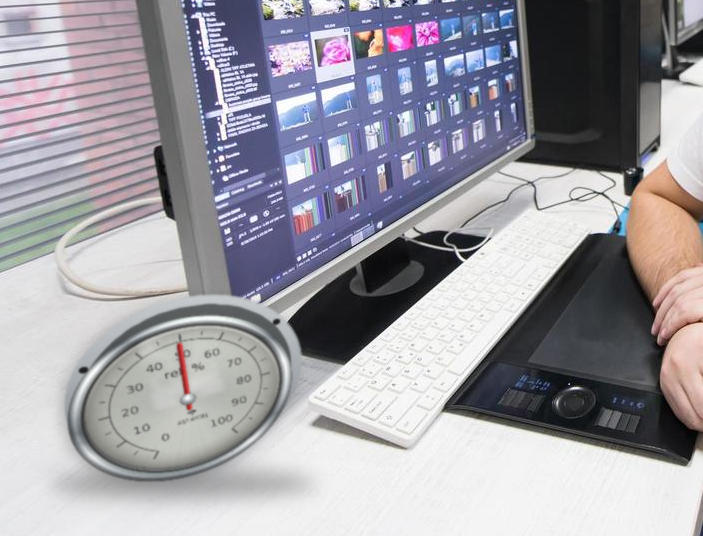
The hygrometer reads 50 %
